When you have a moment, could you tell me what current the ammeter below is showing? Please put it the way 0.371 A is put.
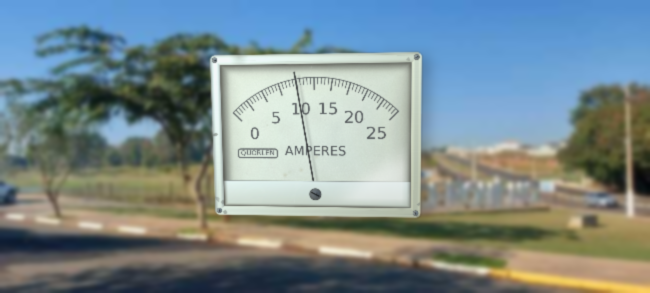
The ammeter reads 10 A
